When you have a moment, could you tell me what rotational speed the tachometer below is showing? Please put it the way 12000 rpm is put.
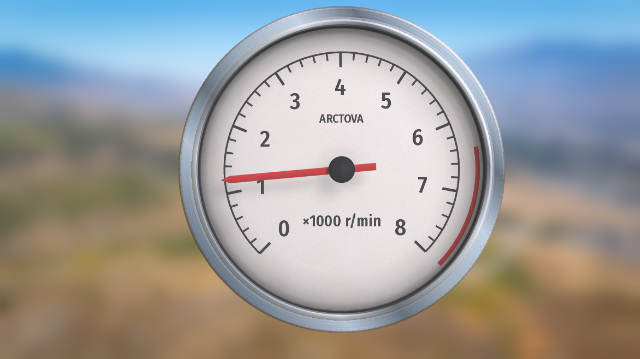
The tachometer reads 1200 rpm
